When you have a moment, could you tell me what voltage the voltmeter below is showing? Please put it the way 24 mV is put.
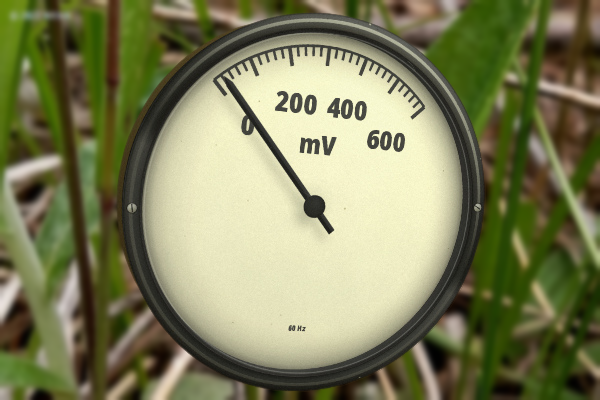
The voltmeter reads 20 mV
